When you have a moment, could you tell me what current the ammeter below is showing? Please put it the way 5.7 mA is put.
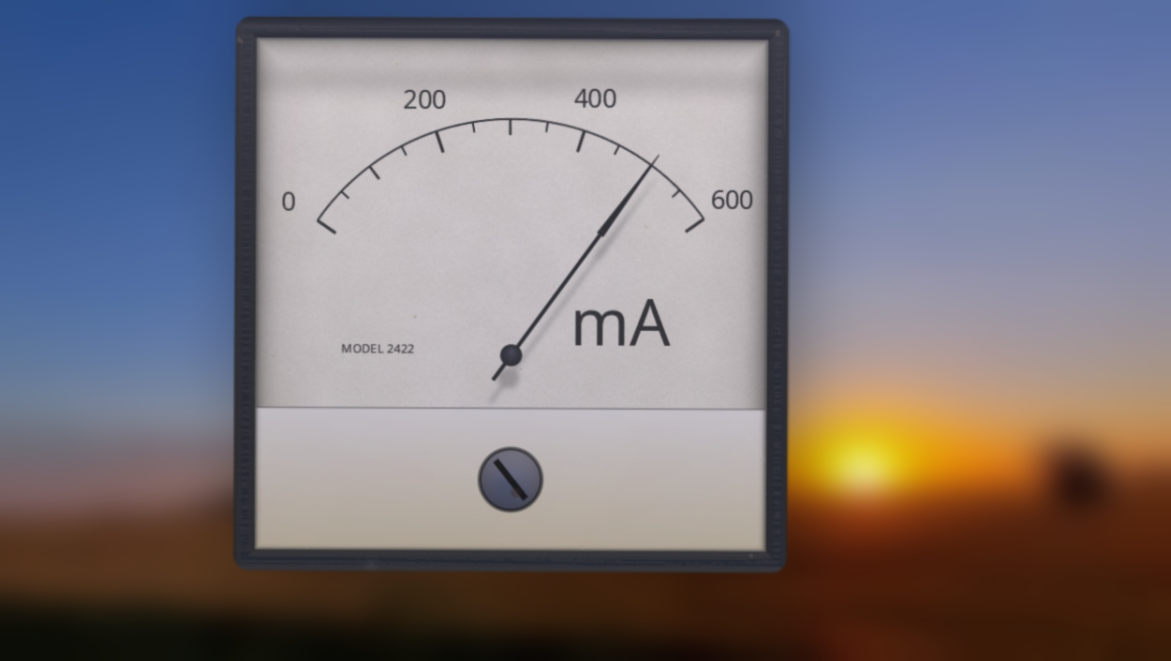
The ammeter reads 500 mA
